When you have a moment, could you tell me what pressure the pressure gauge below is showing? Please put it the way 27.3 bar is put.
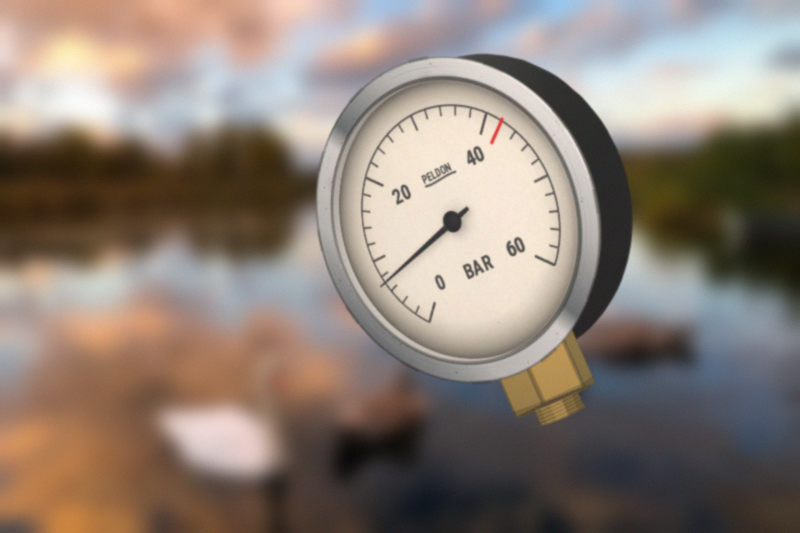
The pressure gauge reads 7 bar
